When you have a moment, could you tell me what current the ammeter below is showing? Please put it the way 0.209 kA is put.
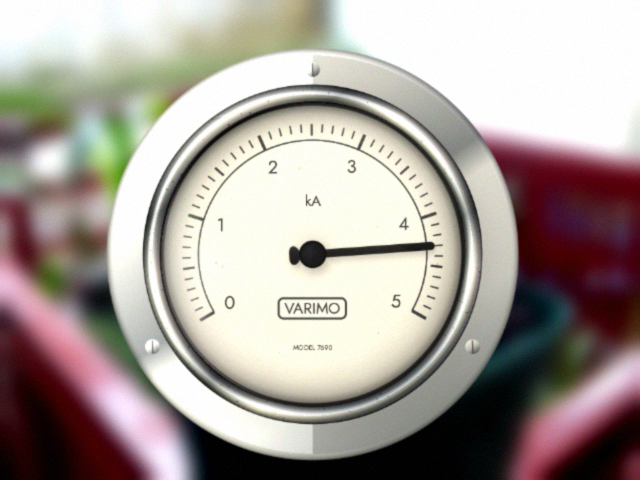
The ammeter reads 4.3 kA
